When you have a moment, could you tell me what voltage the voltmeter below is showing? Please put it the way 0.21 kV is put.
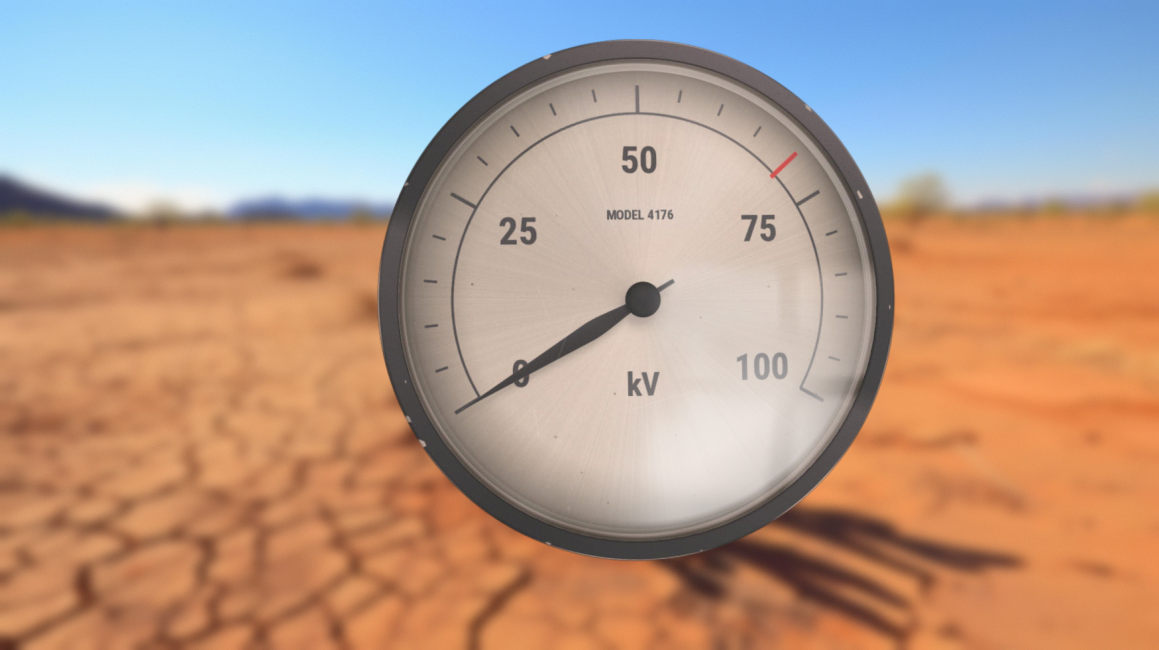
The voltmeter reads 0 kV
